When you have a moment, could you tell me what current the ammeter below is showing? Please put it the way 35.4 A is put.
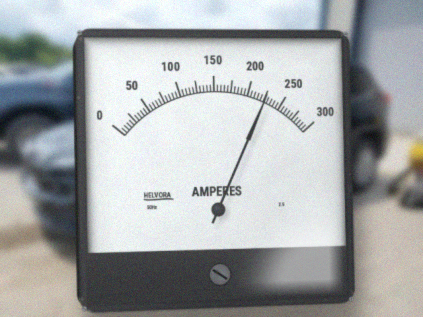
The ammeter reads 225 A
